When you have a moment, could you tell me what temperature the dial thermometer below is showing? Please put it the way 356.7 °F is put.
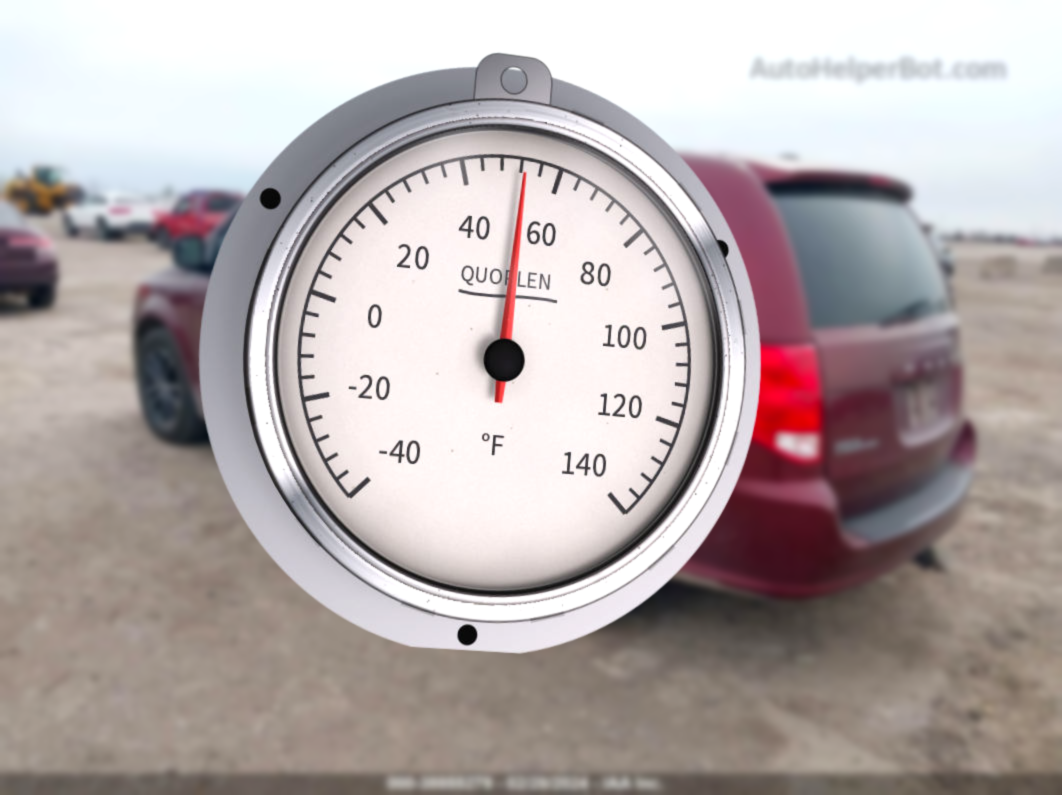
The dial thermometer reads 52 °F
